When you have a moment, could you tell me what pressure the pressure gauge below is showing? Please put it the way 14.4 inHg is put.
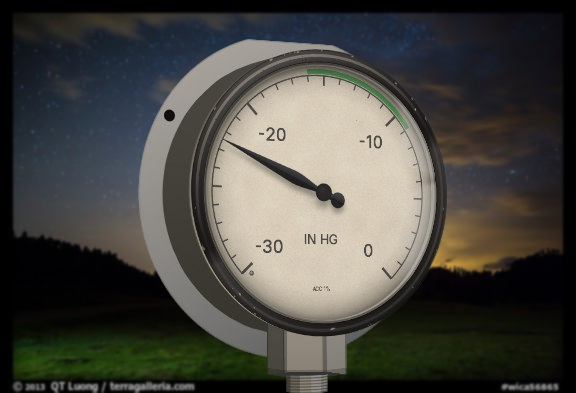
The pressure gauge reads -22.5 inHg
